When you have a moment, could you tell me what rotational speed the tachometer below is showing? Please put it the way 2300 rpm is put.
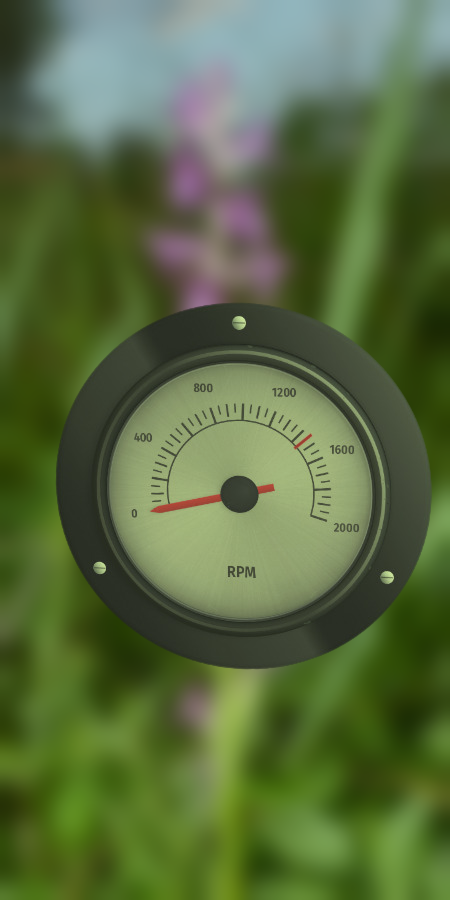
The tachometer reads 0 rpm
